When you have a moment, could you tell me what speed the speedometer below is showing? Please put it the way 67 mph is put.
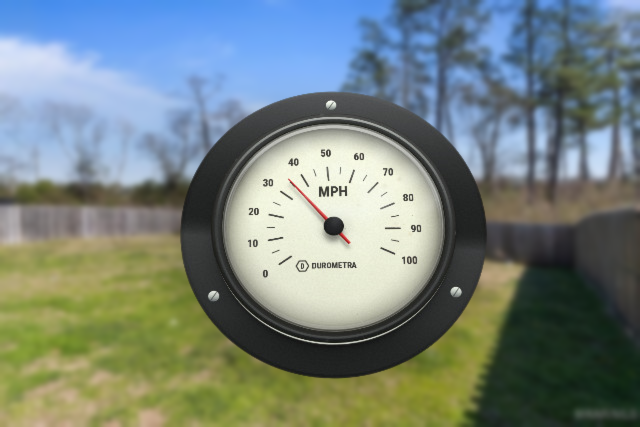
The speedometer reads 35 mph
